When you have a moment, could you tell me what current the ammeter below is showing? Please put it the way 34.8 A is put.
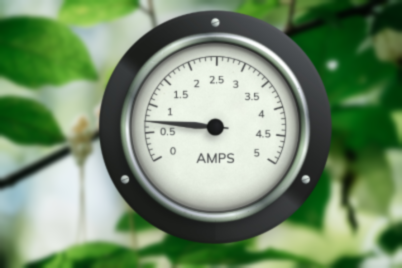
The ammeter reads 0.7 A
